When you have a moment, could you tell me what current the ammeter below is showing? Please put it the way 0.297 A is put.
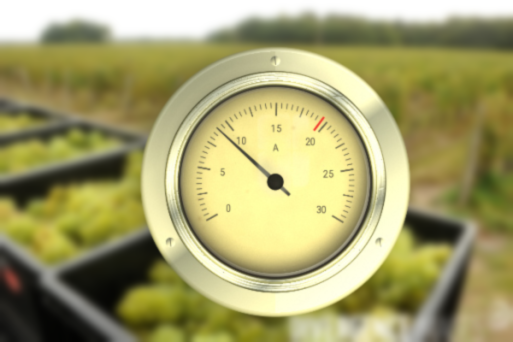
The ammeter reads 9 A
